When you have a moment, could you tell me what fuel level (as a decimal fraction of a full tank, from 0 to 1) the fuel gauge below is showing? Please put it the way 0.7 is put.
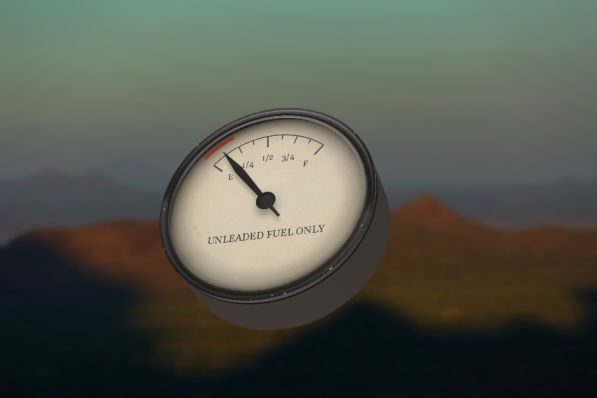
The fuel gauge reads 0.125
